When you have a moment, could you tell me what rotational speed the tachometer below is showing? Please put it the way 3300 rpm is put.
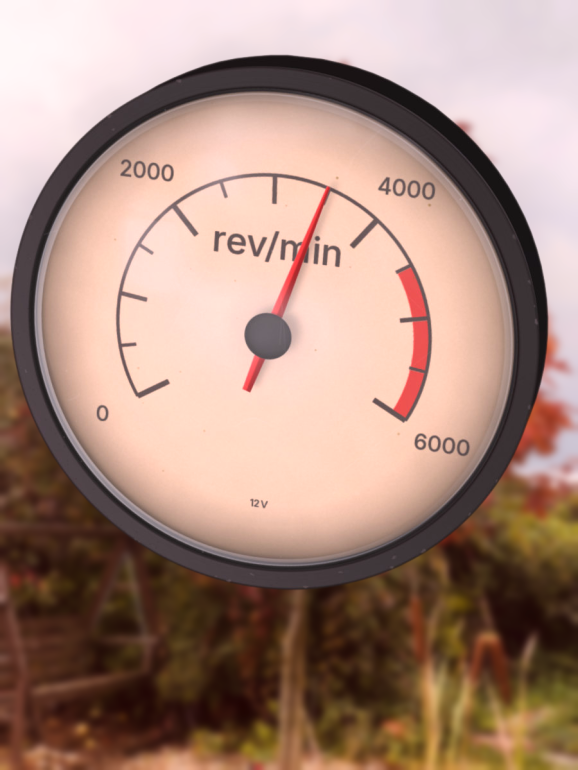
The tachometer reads 3500 rpm
